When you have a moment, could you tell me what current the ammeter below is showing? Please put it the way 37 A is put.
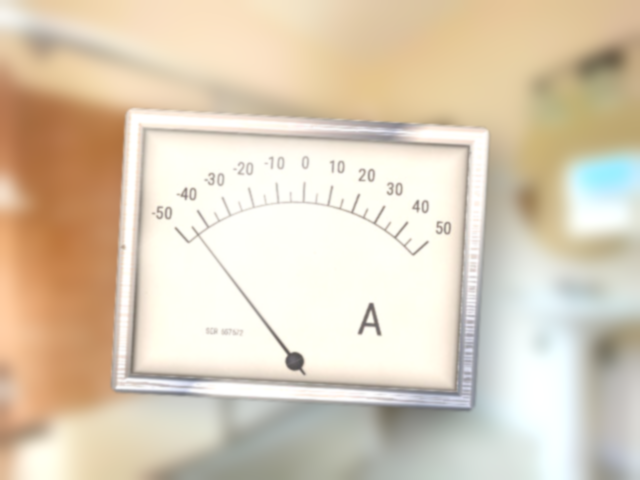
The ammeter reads -45 A
